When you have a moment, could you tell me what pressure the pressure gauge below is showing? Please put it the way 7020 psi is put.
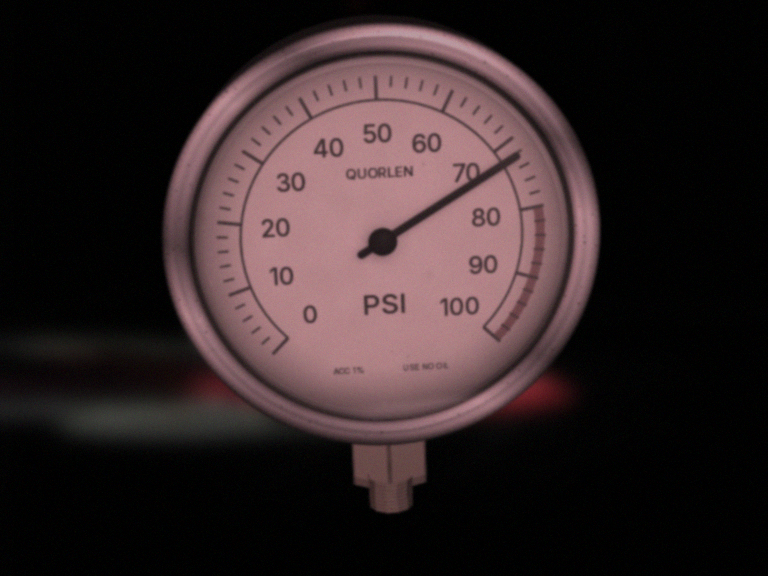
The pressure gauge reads 72 psi
